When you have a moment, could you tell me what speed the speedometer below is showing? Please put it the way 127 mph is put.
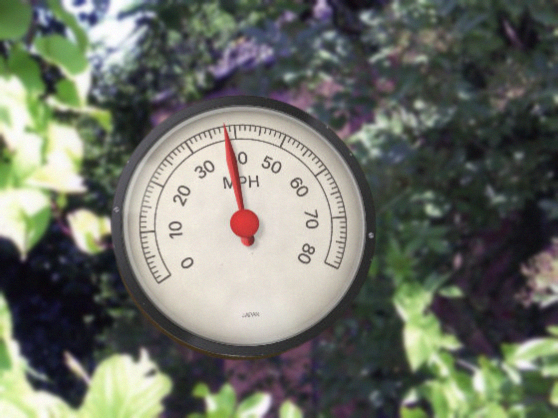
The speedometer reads 38 mph
